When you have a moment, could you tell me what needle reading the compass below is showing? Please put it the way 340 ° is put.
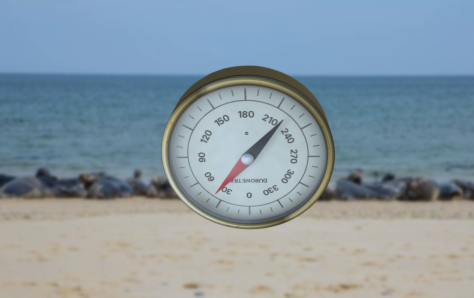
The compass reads 40 °
